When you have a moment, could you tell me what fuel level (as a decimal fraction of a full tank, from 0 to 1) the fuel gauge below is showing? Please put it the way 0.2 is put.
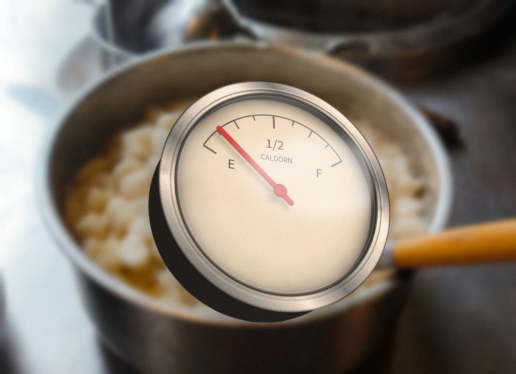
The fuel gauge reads 0.125
